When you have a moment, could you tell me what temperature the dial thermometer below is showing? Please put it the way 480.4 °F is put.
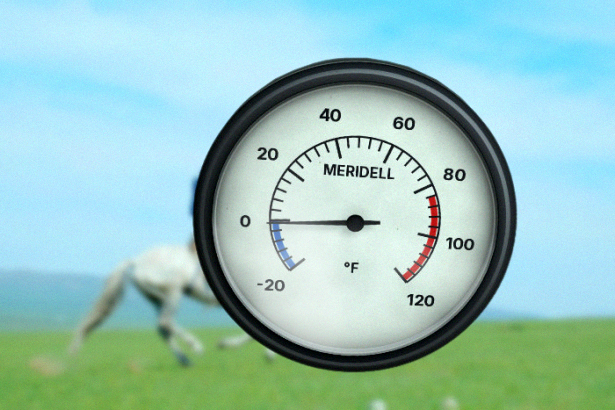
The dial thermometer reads 0 °F
